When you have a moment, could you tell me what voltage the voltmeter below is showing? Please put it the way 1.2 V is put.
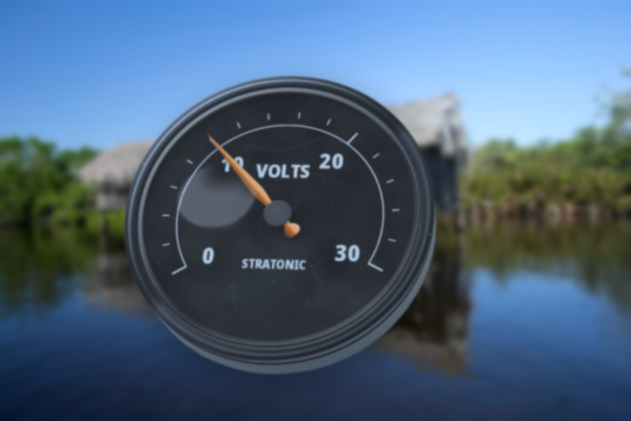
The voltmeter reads 10 V
